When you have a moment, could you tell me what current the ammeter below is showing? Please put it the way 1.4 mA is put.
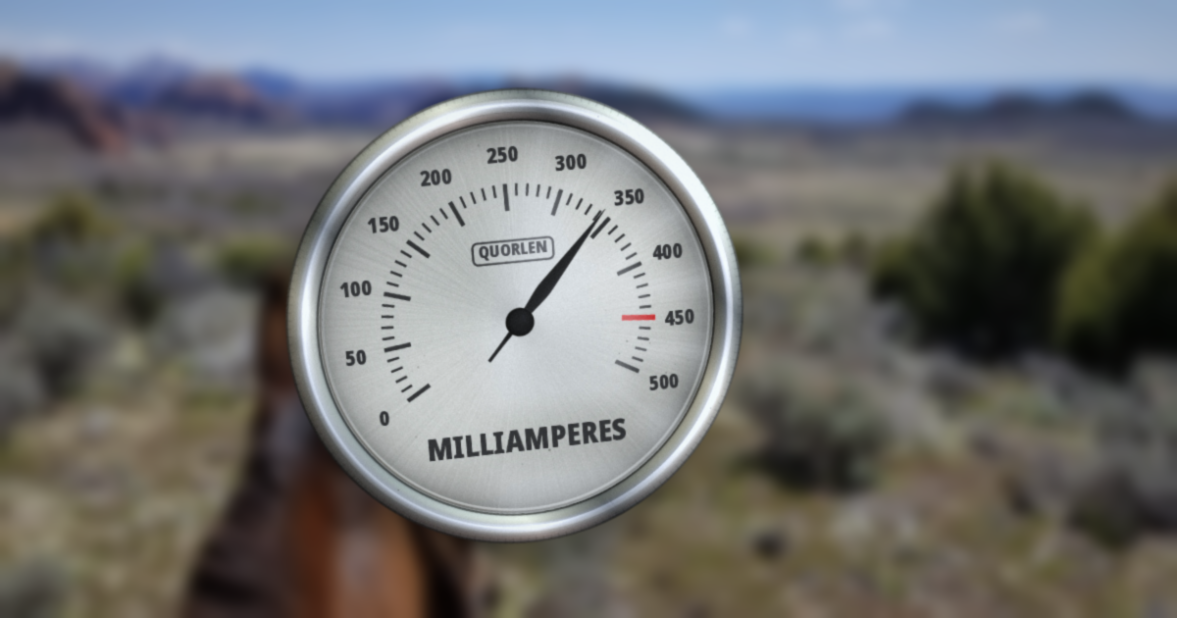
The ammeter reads 340 mA
